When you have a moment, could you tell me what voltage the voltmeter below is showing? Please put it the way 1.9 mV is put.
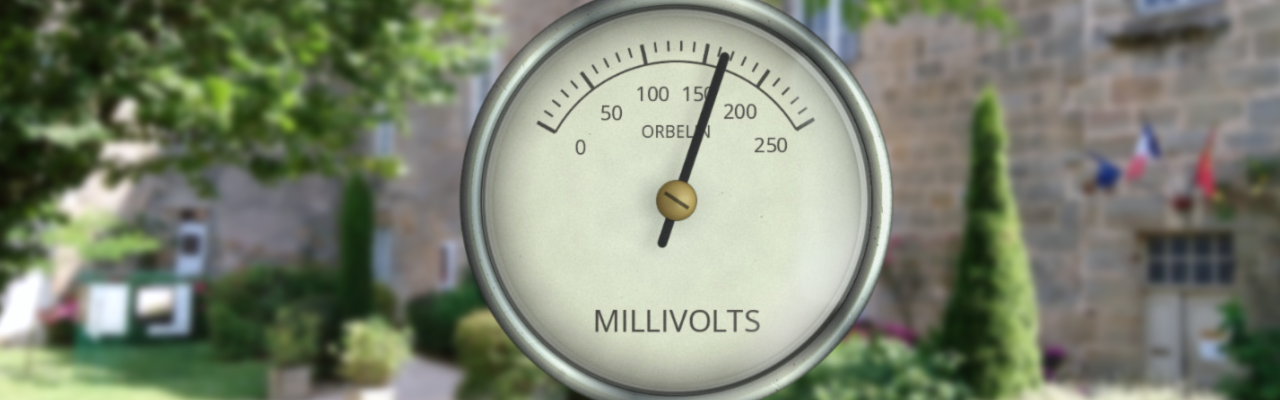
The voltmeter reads 165 mV
